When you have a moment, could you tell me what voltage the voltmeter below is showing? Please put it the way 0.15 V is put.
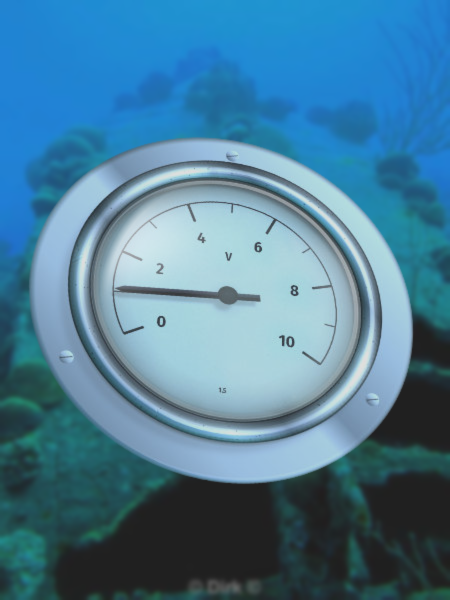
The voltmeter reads 1 V
